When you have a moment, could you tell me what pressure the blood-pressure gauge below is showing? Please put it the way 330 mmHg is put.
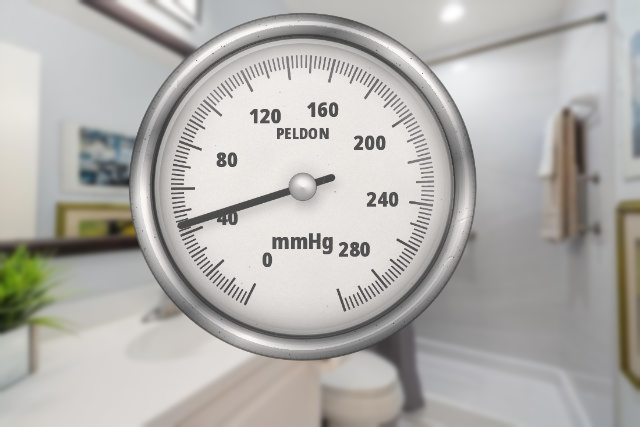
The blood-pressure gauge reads 44 mmHg
